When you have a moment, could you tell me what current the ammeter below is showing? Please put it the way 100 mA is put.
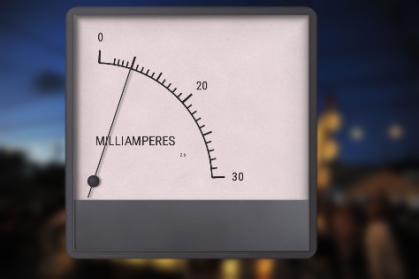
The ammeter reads 10 mA
